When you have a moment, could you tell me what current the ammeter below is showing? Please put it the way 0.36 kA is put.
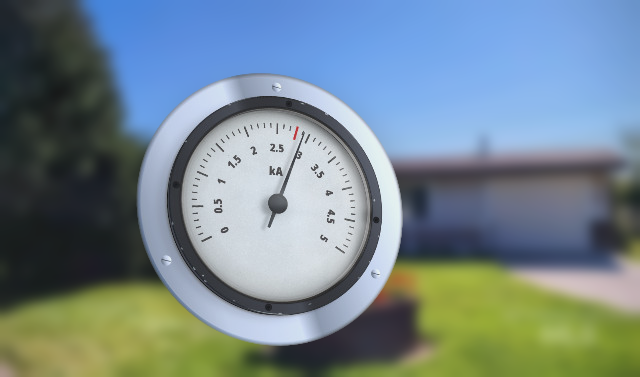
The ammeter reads 2.9 kA
